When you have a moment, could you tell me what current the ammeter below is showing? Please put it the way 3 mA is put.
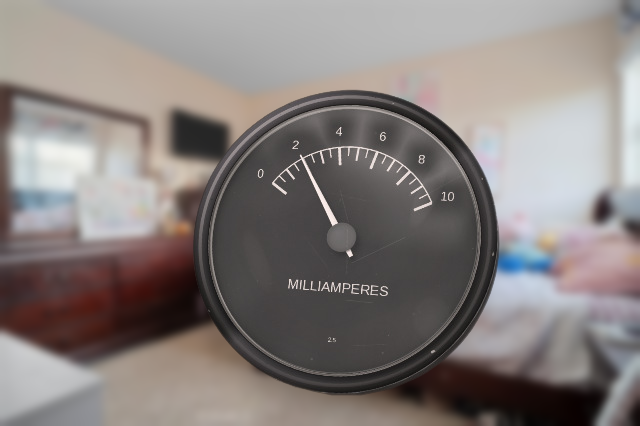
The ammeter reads 2 mA
